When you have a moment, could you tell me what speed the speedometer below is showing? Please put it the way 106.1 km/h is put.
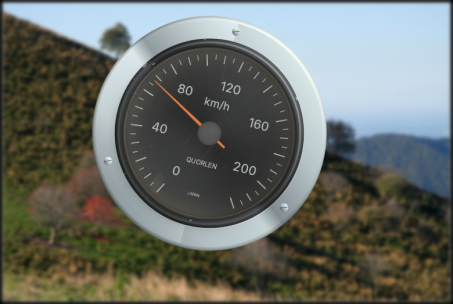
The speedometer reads 67.5 km/h
